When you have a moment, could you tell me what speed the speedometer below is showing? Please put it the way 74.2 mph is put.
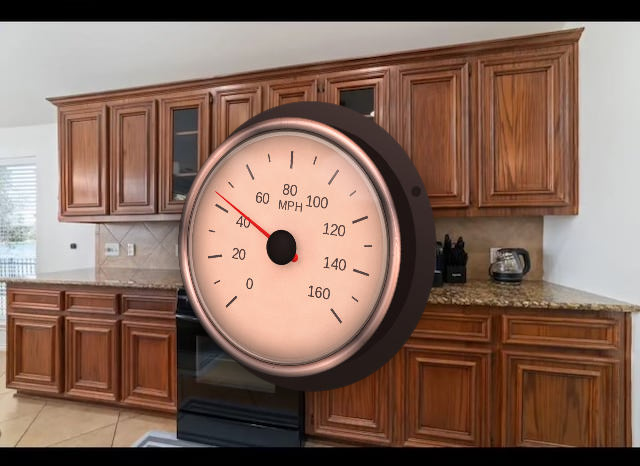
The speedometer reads 45 mph
